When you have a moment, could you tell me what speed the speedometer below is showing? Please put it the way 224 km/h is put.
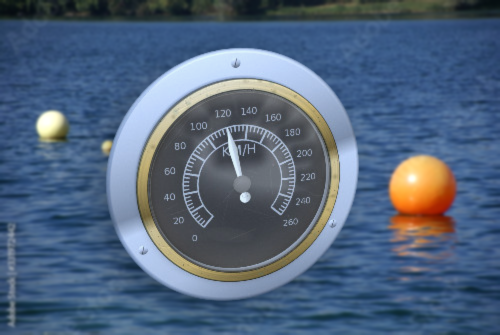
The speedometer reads 120 km/h
